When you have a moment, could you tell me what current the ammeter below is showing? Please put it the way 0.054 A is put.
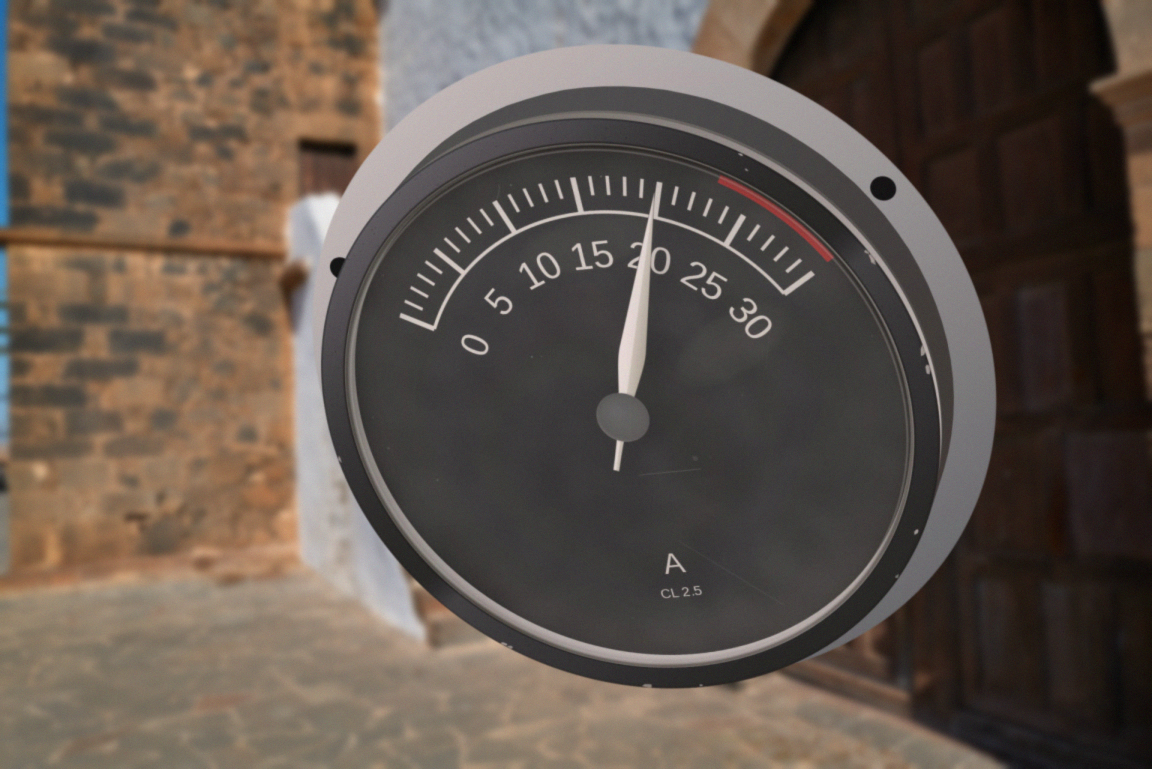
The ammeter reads 20 A
